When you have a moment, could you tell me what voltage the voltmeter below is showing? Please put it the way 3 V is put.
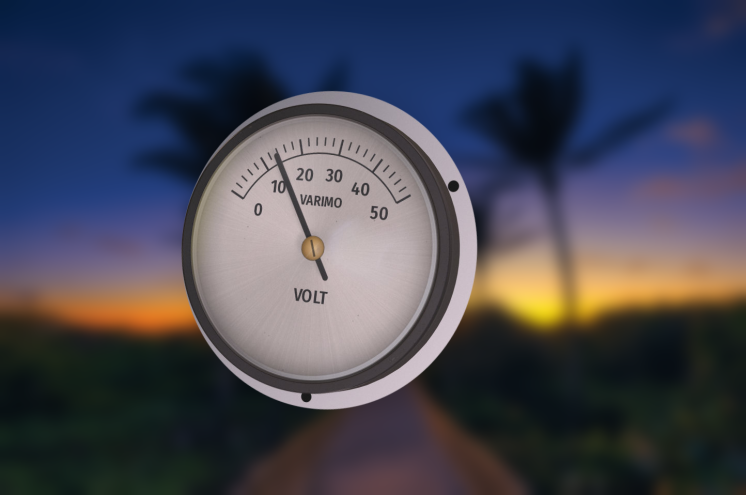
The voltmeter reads 14 V
